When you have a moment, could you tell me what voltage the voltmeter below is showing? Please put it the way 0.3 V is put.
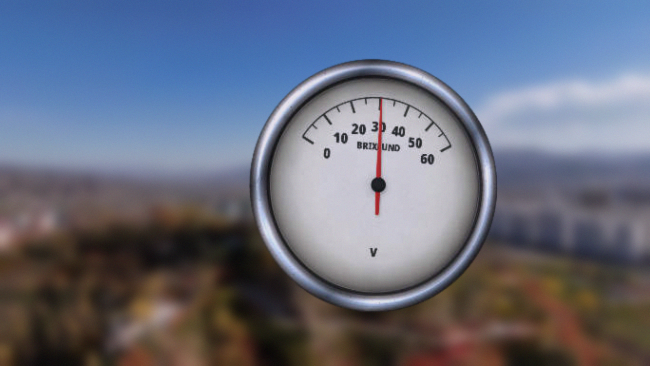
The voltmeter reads 30 V
